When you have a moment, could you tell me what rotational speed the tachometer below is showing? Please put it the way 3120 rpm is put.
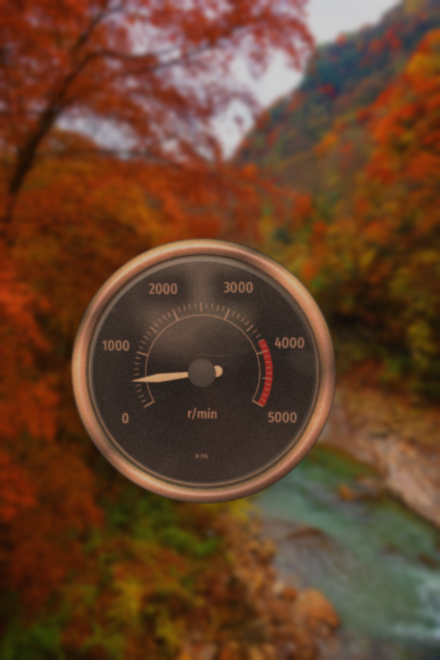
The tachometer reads 500 rpm
